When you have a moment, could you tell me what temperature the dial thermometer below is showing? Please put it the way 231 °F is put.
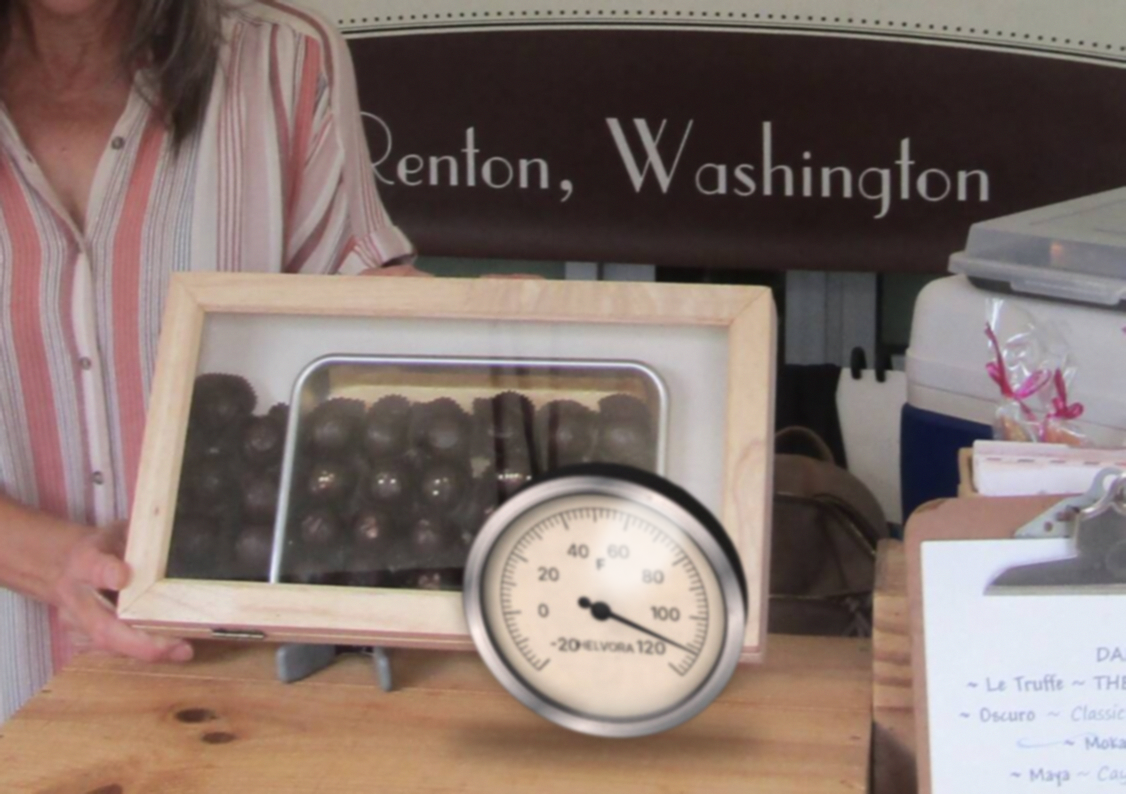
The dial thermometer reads 110 °F
